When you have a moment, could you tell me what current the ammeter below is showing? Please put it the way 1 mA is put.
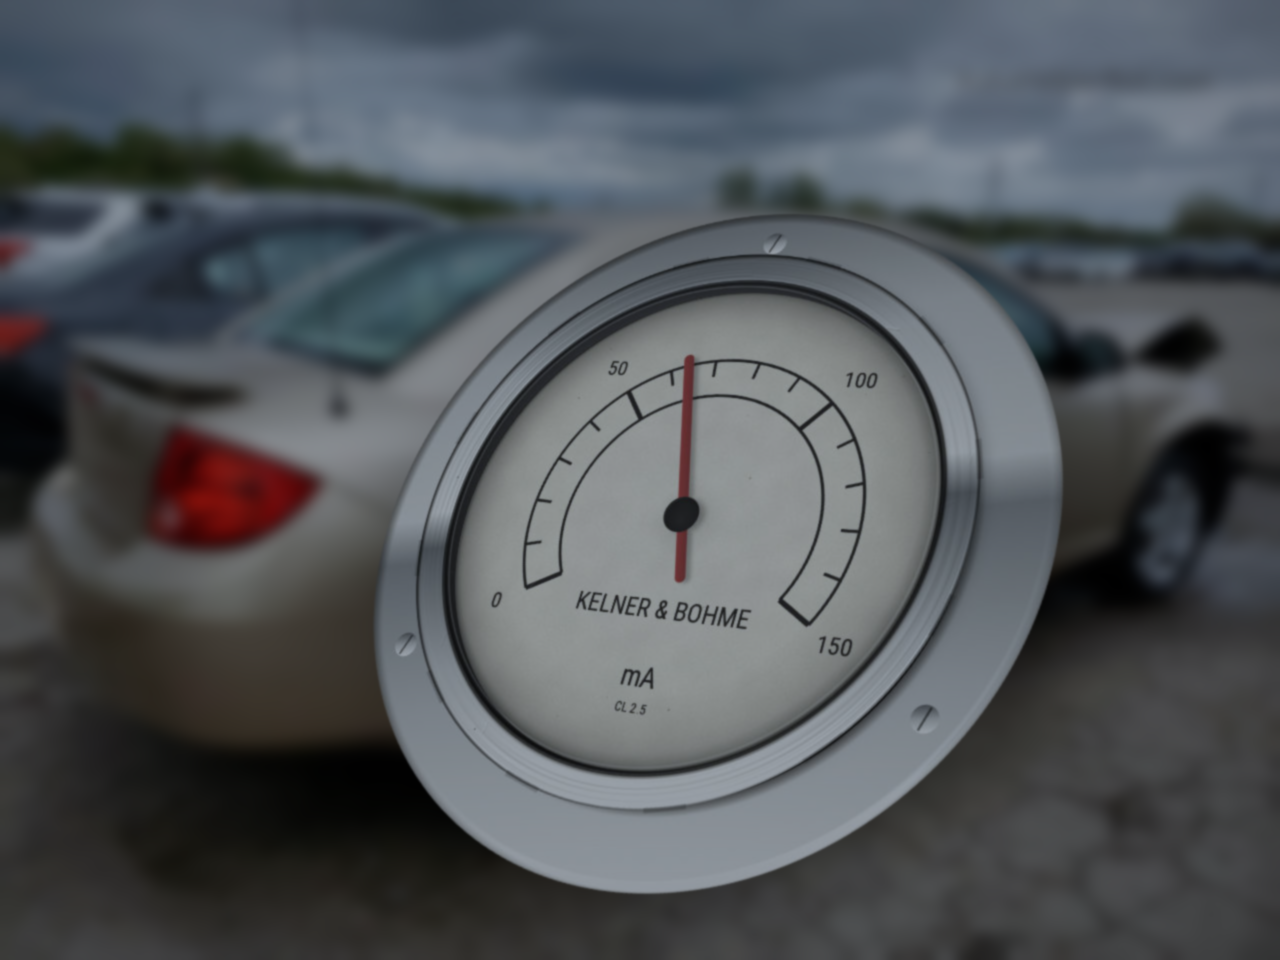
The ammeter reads 65 mA
